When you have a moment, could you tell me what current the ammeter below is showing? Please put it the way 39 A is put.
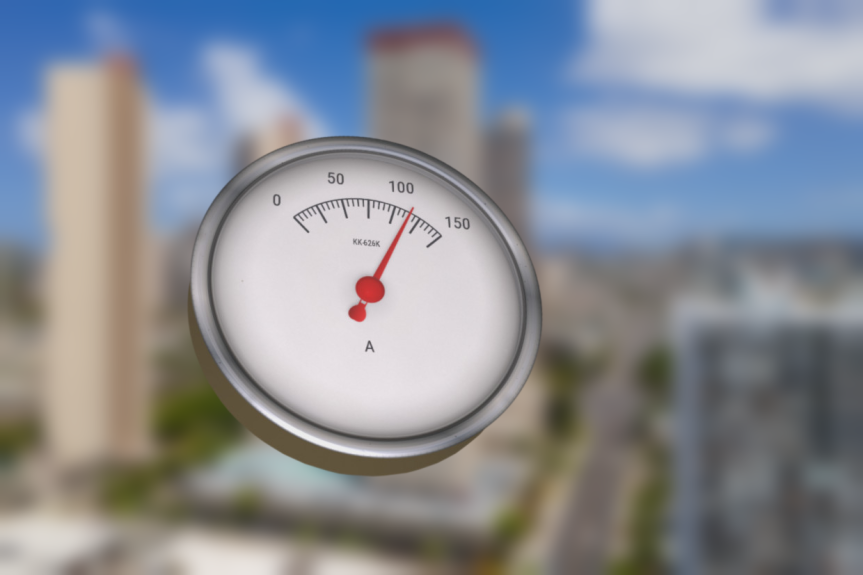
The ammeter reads 115 A
